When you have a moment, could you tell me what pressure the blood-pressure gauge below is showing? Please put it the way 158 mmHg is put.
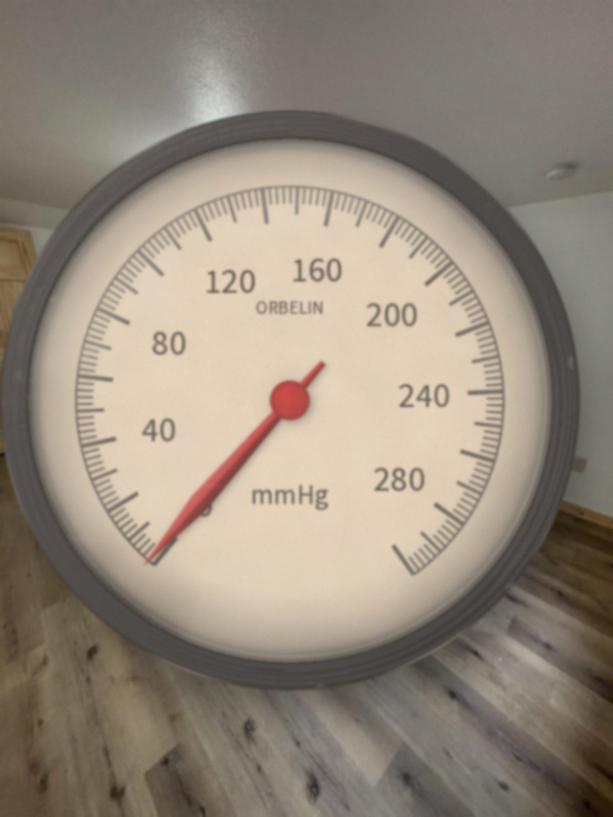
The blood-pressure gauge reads 2 mmHg
